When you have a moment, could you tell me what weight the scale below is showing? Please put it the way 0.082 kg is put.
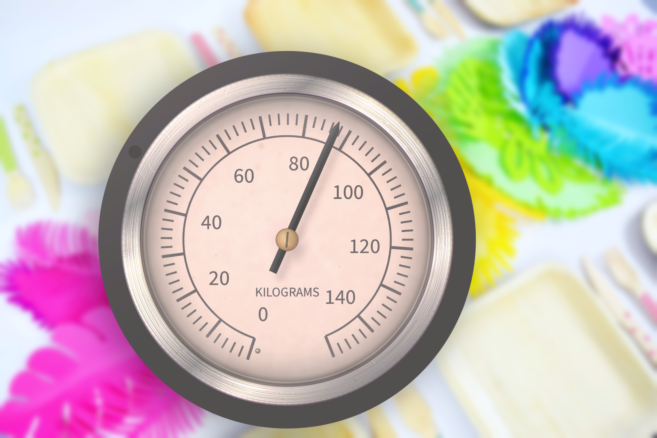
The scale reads 87 kg
